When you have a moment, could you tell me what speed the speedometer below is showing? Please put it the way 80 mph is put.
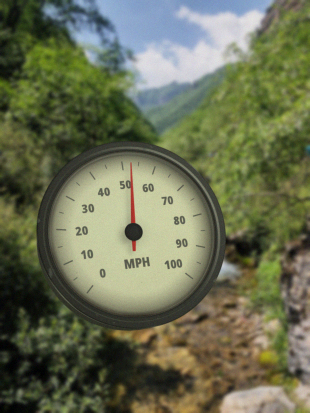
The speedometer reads 52.5 mph
